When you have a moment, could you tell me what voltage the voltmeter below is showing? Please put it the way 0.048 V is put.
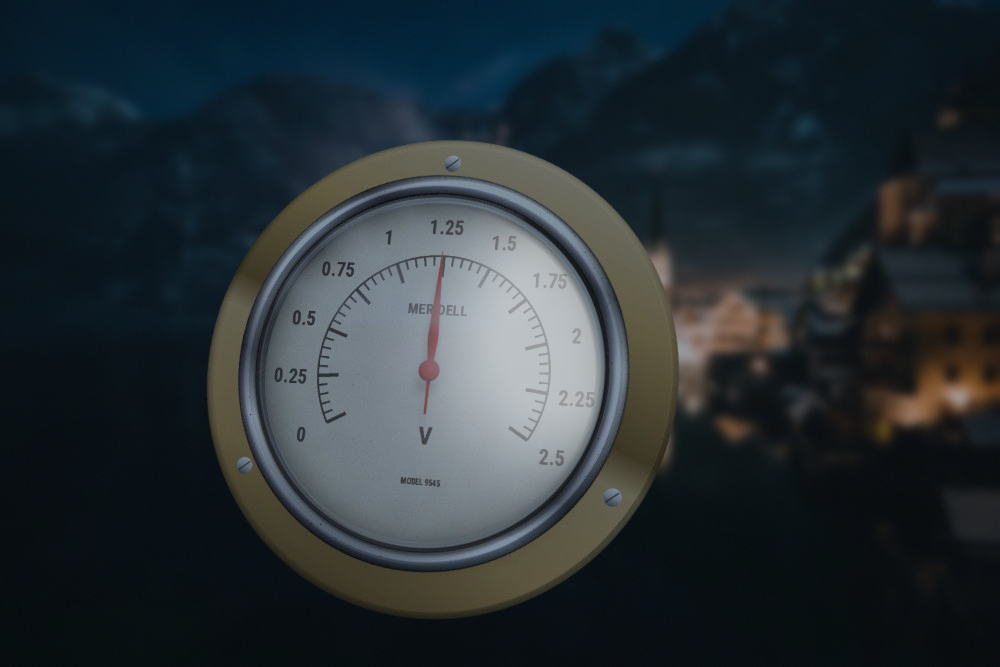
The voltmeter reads 1.25 V
